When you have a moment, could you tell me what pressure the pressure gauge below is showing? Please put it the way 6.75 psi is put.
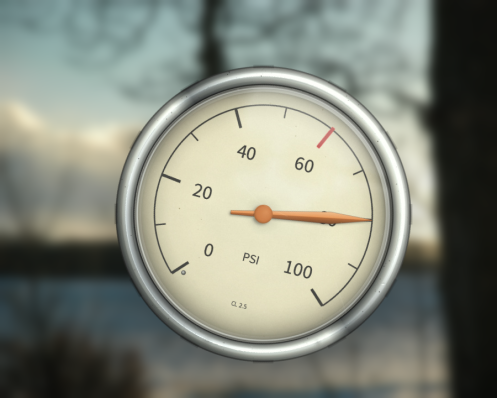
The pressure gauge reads 80 psi
